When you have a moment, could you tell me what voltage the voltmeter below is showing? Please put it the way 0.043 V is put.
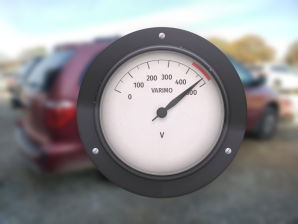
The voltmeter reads 475 V
